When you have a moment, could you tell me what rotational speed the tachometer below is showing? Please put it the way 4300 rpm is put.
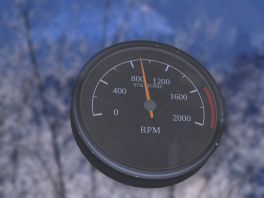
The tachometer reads 900 rpm
